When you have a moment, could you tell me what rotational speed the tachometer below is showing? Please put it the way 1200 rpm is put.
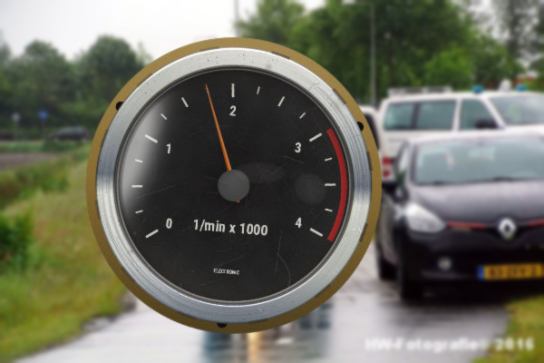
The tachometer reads 1750 rpm
